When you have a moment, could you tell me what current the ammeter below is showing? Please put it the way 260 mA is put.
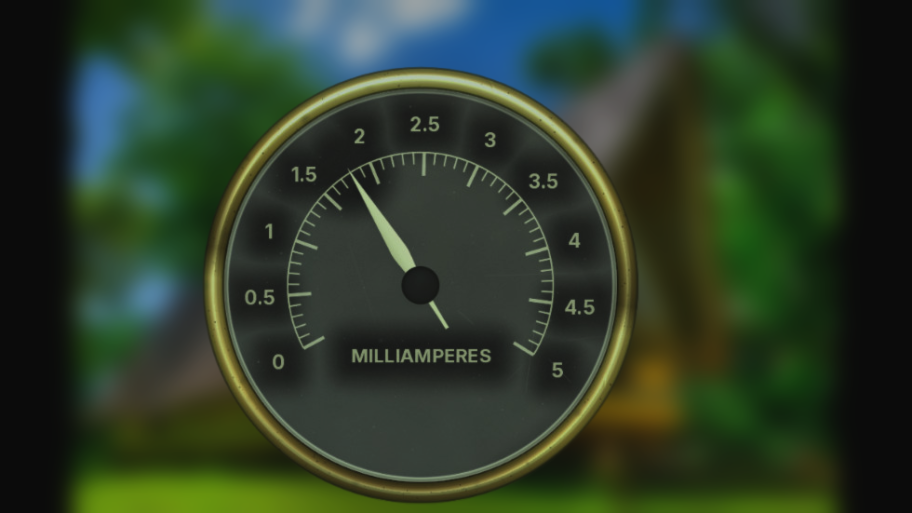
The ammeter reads 1.8 mA
